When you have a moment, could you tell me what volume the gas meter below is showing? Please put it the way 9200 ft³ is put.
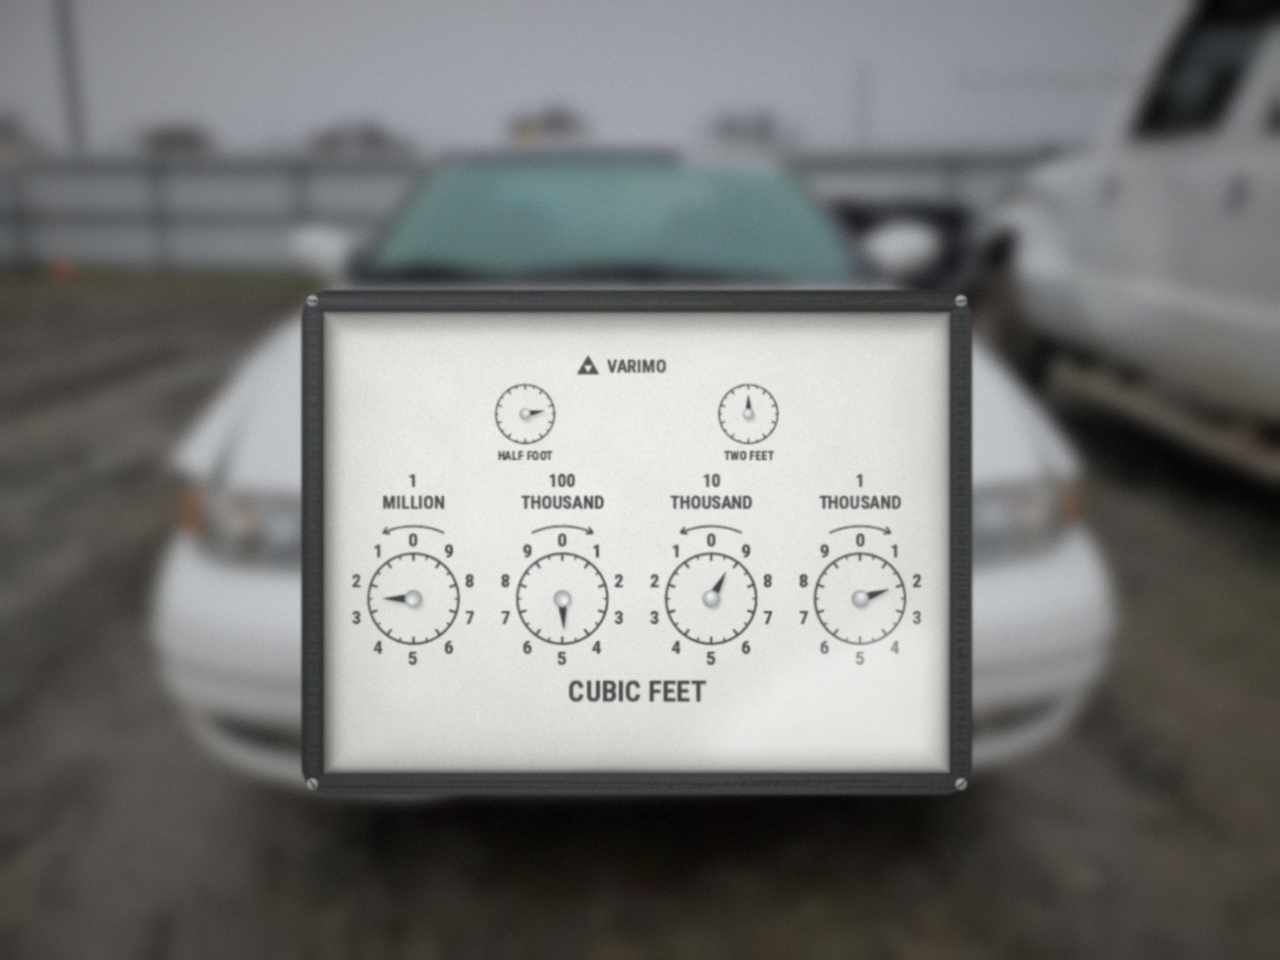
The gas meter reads 249200 ft³
